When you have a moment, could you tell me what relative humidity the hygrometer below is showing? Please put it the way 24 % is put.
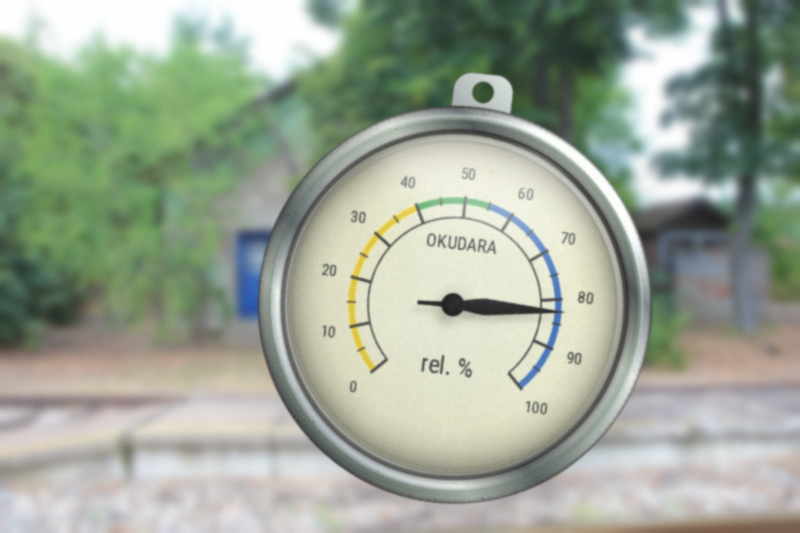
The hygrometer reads 82.5 %
